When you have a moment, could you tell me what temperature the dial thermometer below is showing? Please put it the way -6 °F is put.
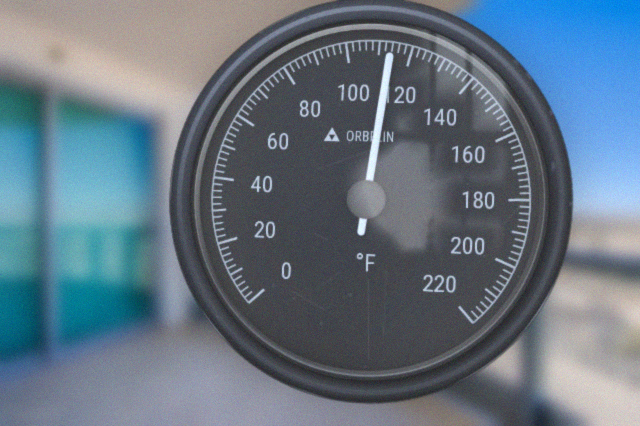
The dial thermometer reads 114 °F
